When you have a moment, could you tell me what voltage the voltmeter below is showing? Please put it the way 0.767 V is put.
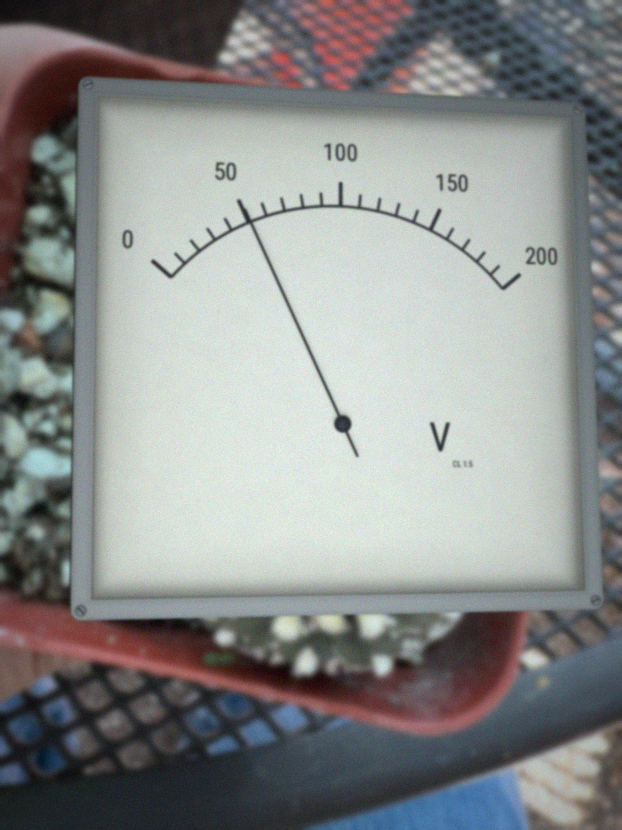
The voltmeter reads 50 V
